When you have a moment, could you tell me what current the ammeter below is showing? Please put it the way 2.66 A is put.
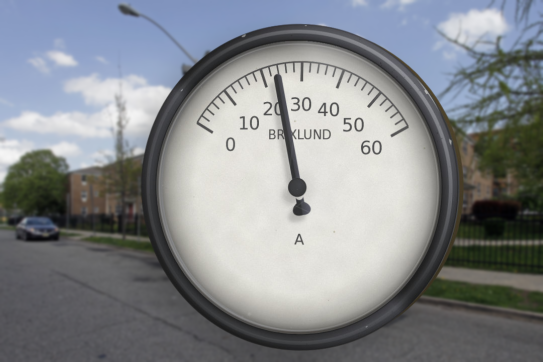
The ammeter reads 24 A
